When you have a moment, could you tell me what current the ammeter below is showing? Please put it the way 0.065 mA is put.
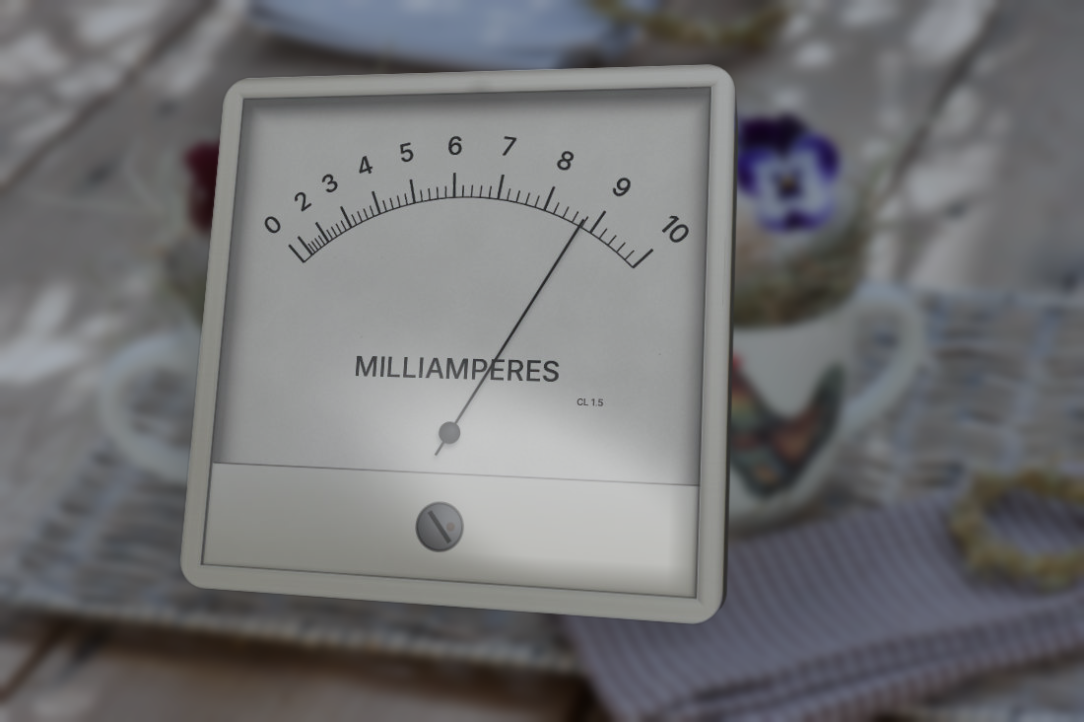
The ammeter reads 8.8 mA
